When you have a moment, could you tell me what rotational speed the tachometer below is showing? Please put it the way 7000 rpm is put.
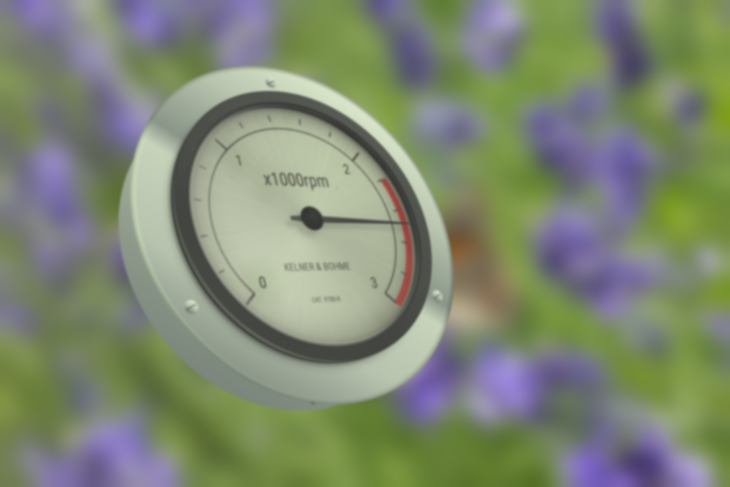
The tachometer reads 2500 rpm
